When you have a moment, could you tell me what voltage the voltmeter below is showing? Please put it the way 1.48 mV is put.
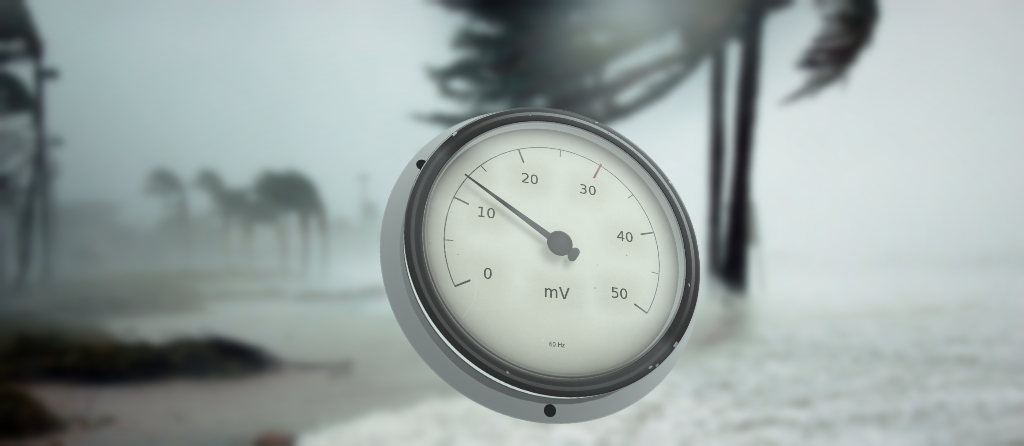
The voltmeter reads 12.5 mV
